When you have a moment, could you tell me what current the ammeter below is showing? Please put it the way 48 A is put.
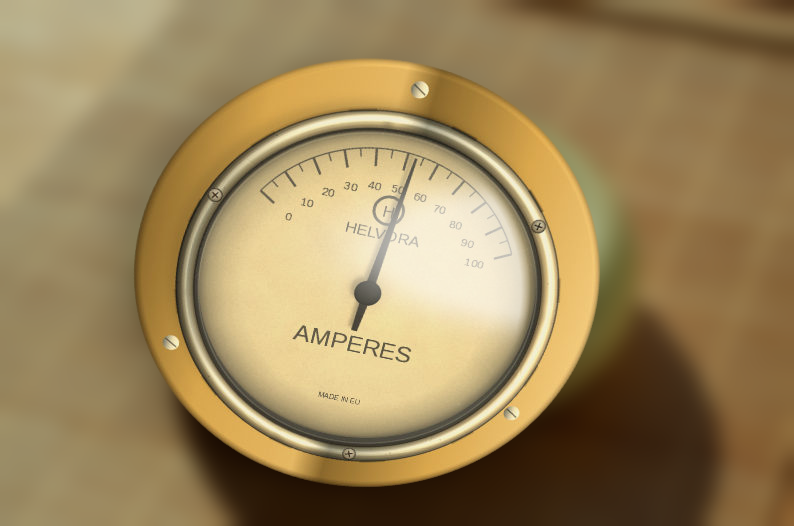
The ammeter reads 52.5 A
